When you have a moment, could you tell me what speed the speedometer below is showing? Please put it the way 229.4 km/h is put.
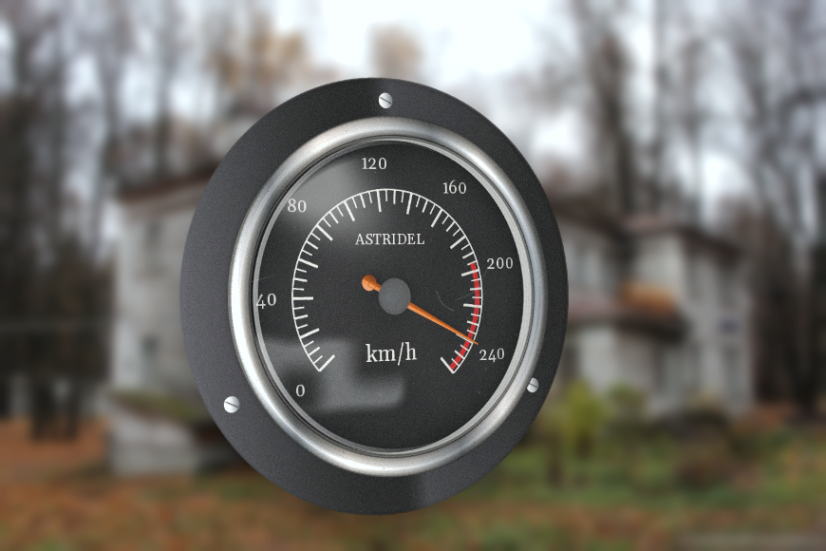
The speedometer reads 240 km/h
